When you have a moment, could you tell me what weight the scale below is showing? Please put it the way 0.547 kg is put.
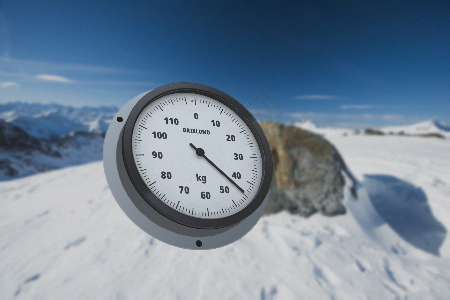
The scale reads 45 kg
